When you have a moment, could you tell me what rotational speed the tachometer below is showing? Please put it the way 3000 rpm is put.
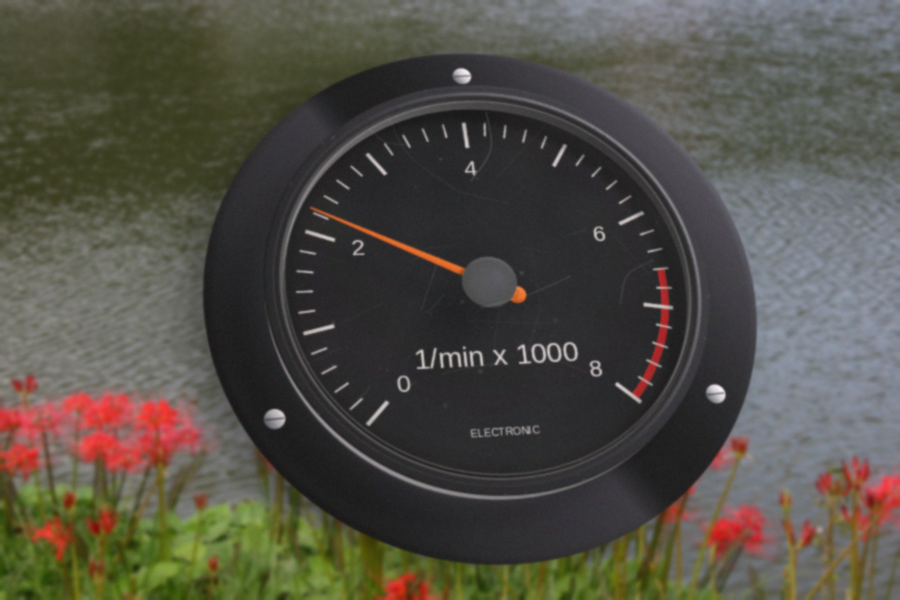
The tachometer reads 2200 rpm
